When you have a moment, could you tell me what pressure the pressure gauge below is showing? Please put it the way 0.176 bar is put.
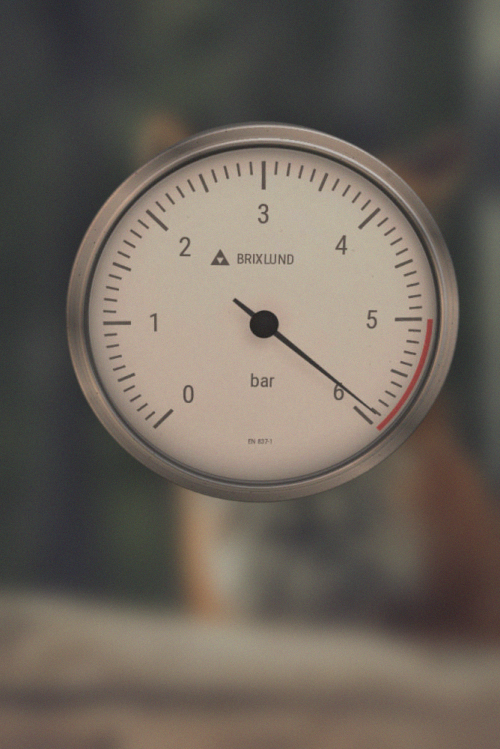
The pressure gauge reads 5.9 bar
